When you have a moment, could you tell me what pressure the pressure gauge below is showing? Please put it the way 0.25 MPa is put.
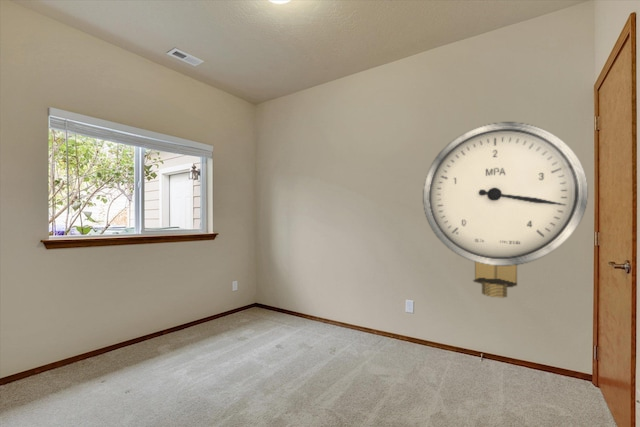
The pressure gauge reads 3.5 MPa
